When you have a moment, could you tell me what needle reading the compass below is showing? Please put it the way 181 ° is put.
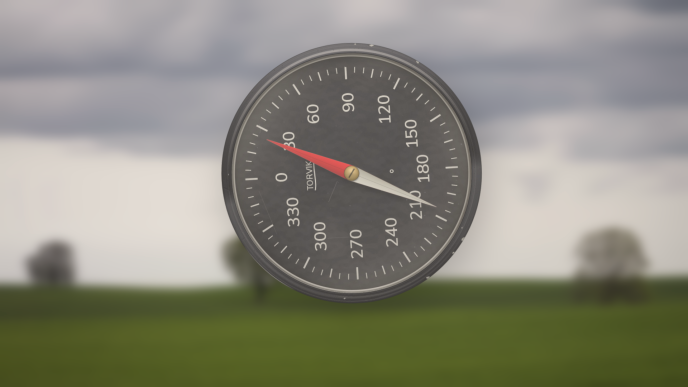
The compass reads 25 °
